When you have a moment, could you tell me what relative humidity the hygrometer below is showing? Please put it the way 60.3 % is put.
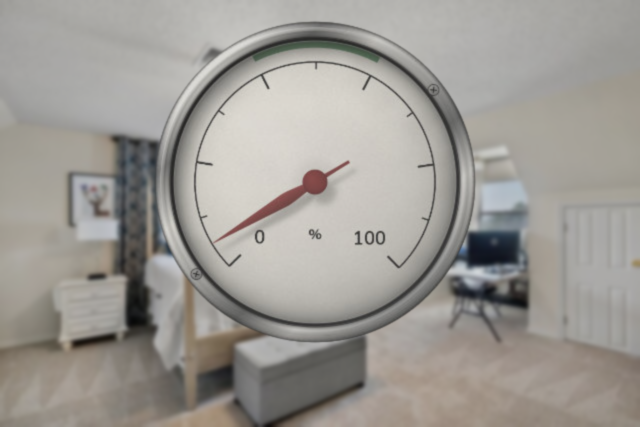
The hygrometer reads 5 %
